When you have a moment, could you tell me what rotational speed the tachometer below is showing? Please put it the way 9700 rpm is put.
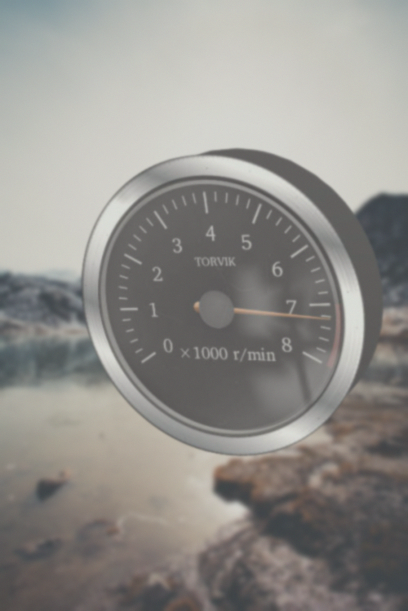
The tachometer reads 7200 rpm
